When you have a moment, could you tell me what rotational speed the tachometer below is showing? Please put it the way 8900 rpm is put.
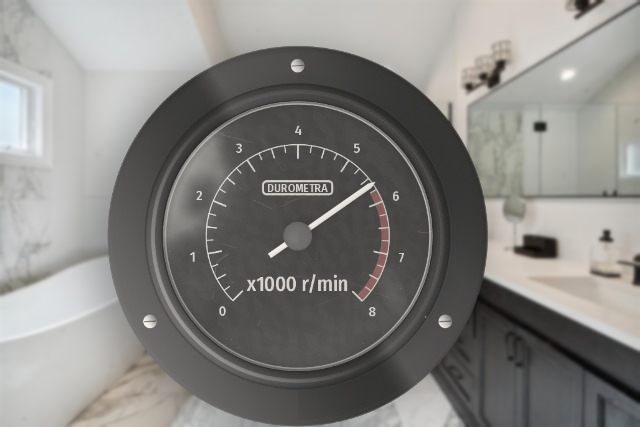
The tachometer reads 5625 rpm
